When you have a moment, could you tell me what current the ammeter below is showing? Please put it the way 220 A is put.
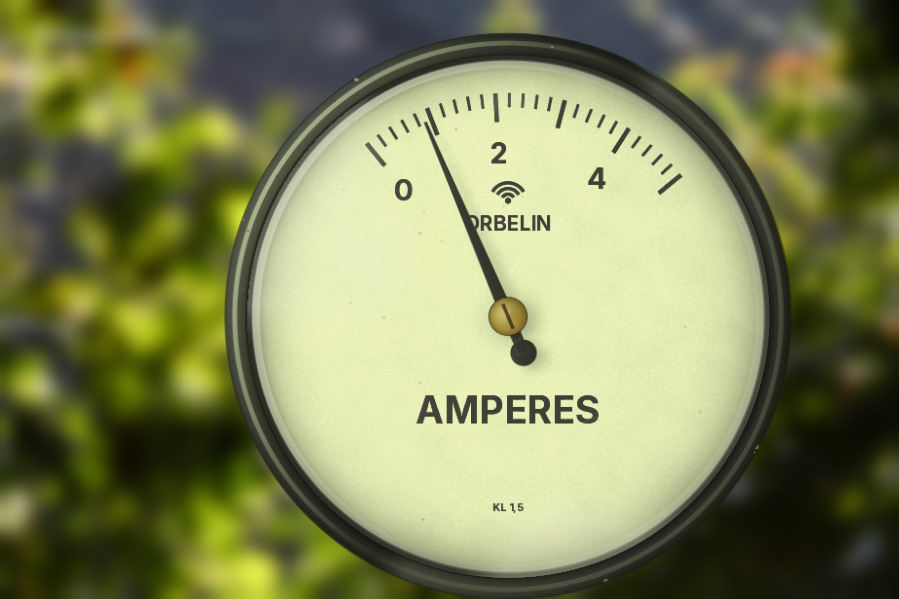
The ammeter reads 0.9 A
